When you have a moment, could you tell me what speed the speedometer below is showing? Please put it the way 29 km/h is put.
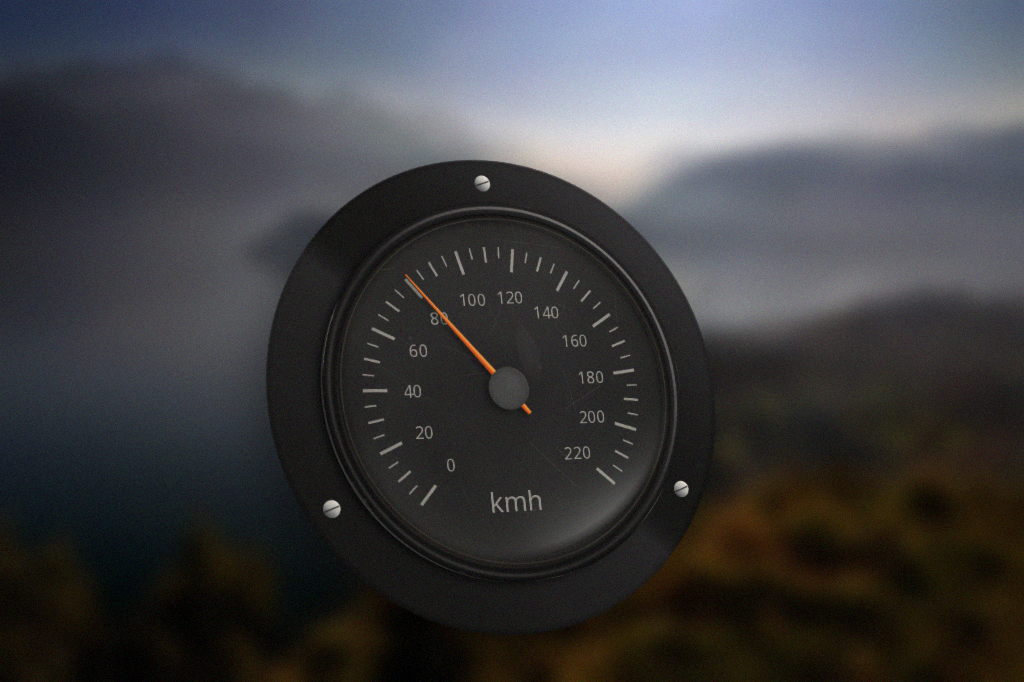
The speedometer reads 80 km/h
